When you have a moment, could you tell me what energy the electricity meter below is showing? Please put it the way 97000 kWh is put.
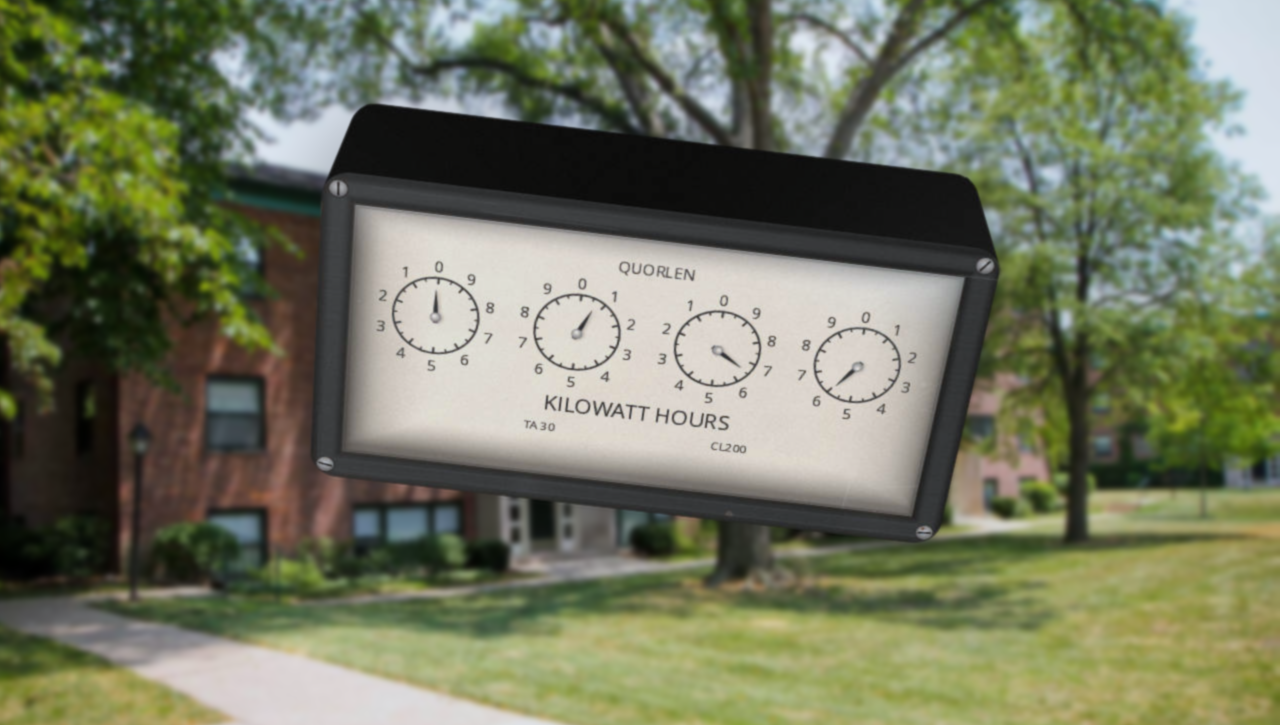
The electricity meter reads 66 kWh
